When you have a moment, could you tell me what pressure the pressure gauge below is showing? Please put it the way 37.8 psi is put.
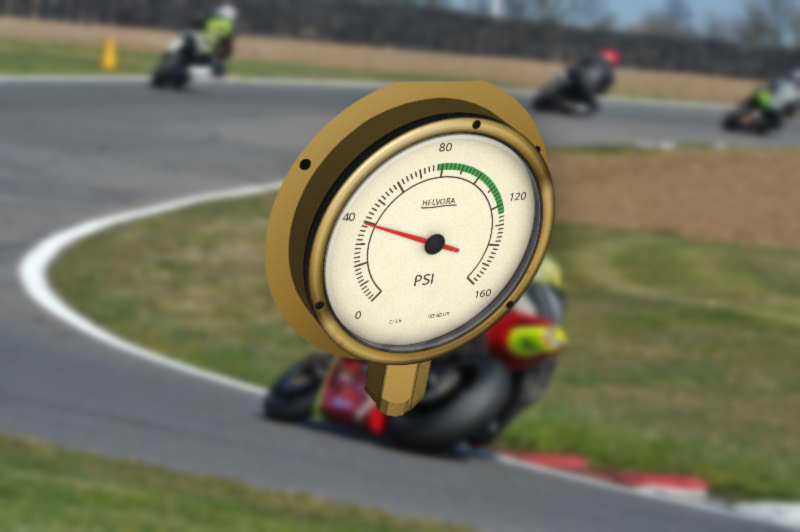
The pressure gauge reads 40 psi
